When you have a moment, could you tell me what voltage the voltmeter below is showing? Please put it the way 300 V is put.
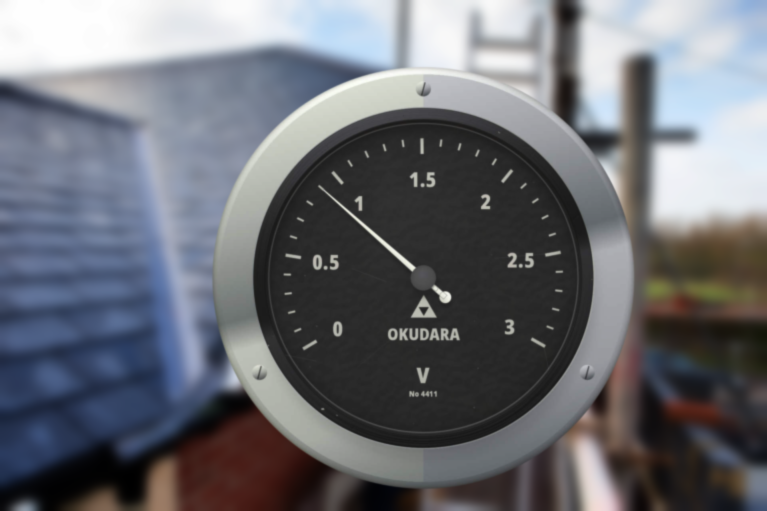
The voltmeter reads 0.9 V
